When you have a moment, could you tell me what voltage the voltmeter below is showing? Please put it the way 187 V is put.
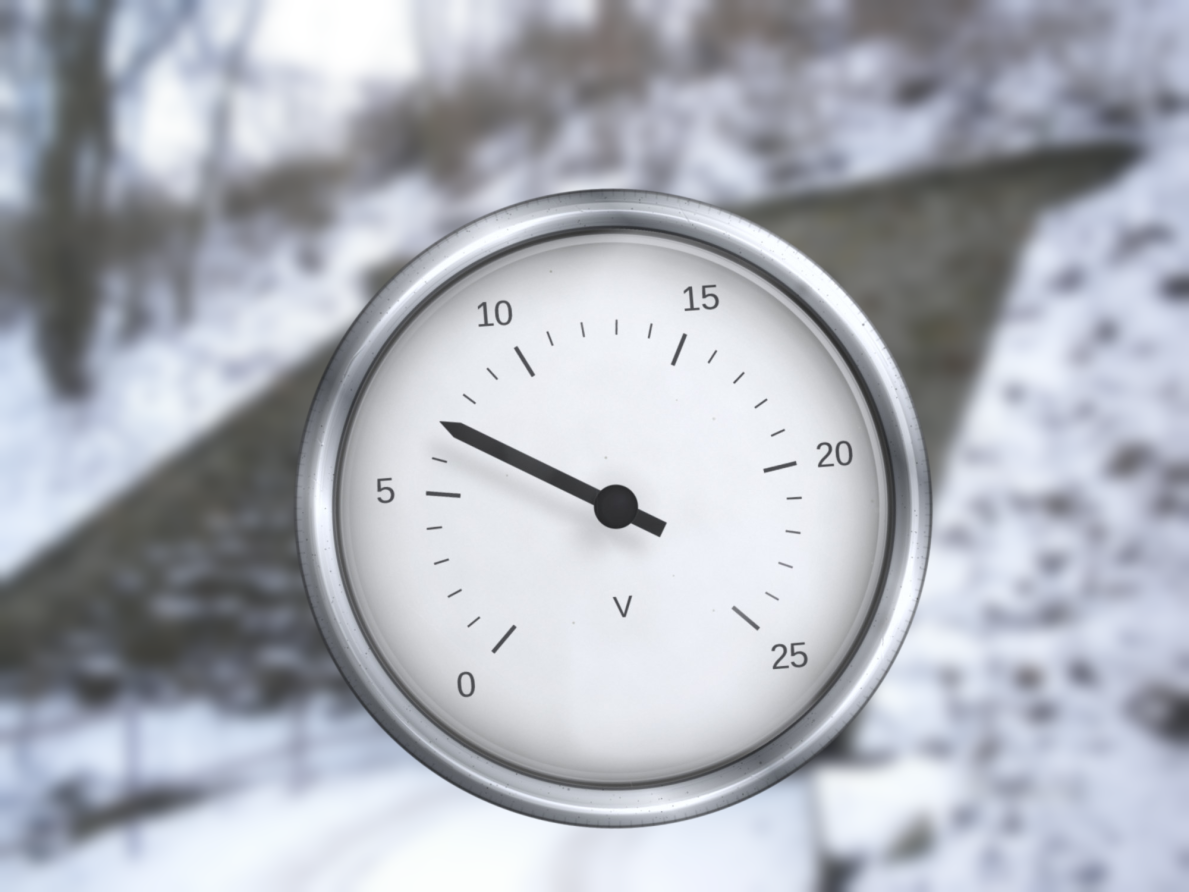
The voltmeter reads 7 V
